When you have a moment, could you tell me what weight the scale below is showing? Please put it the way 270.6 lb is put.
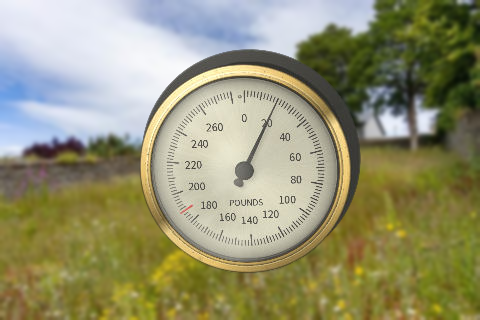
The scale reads 20 lb
